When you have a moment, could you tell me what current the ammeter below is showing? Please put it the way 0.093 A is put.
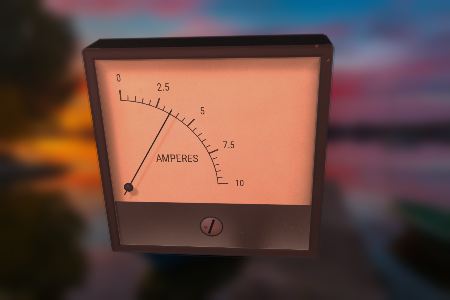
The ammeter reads 3.5 A
